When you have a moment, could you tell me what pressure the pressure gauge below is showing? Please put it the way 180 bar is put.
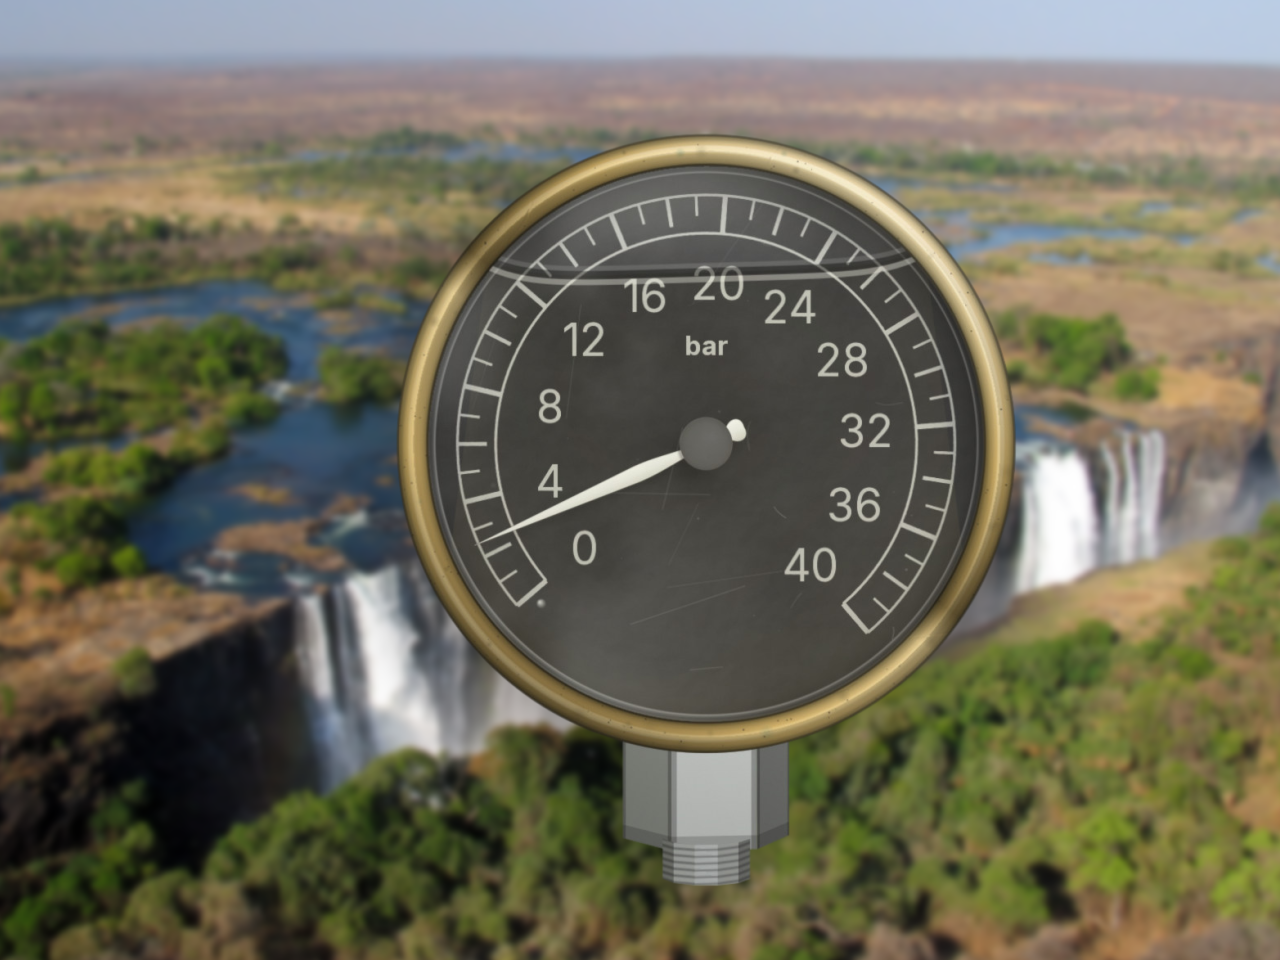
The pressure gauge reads 2.5 bar
